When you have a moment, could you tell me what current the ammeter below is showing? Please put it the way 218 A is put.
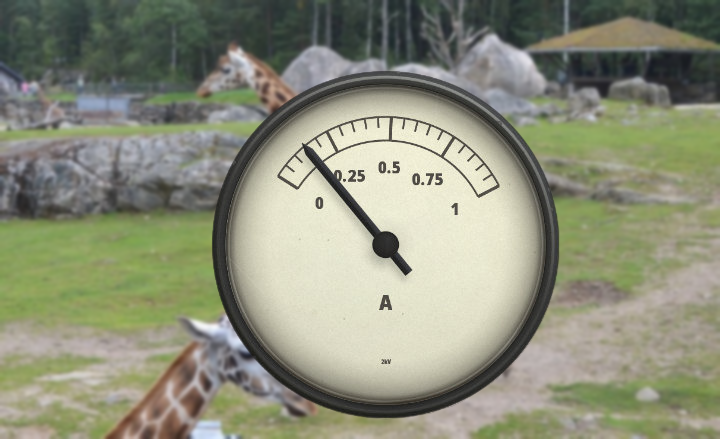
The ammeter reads 0.15 A
